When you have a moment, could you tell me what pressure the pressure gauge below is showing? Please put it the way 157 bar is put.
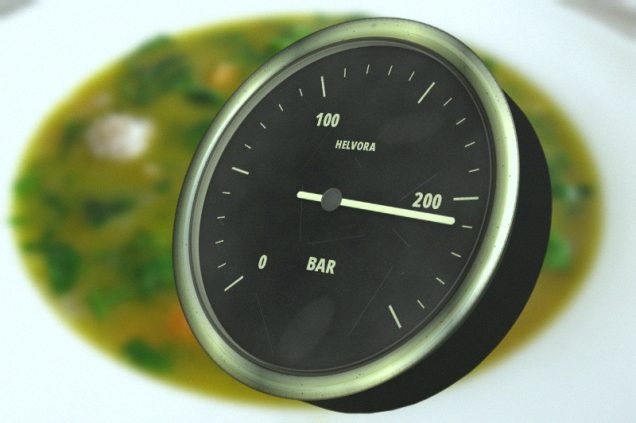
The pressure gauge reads 210 bar
